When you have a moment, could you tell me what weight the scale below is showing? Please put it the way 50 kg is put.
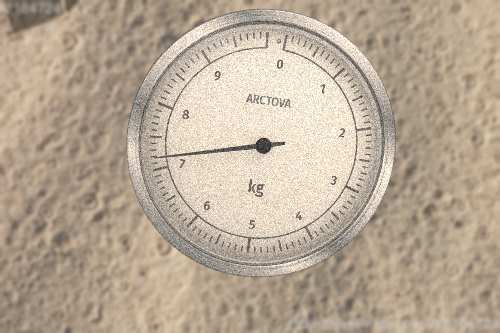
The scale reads 7.2 kg
